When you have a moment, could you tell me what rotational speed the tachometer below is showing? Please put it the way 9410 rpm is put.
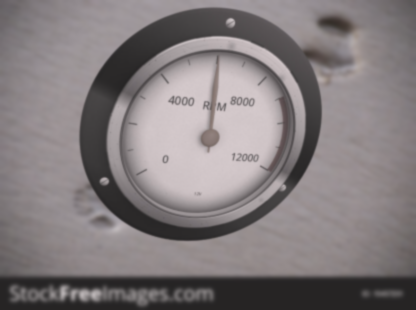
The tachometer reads 6000 rpm
